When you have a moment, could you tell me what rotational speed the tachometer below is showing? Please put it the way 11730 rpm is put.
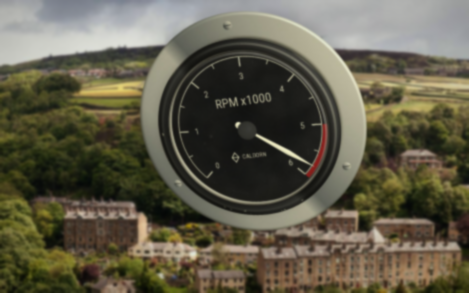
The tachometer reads 5750 rpm
